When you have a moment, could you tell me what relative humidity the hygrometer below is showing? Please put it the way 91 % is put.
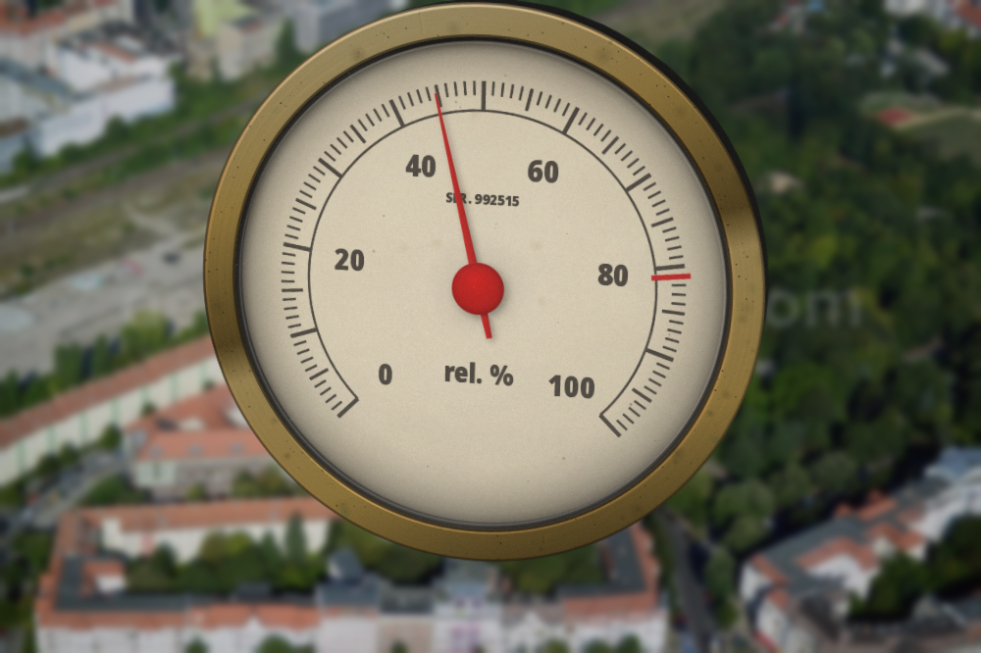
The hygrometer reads 45 %
